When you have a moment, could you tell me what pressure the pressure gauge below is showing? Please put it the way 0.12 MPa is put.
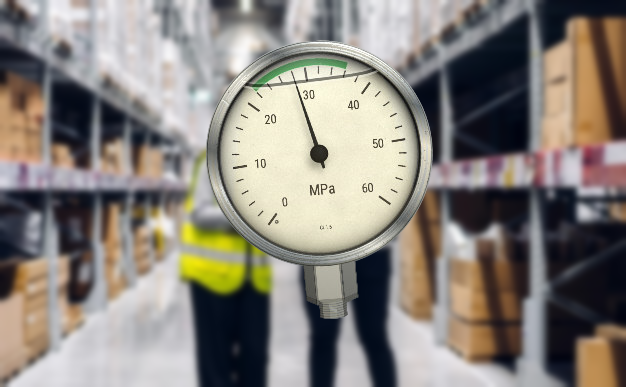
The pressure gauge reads 28 MPa
